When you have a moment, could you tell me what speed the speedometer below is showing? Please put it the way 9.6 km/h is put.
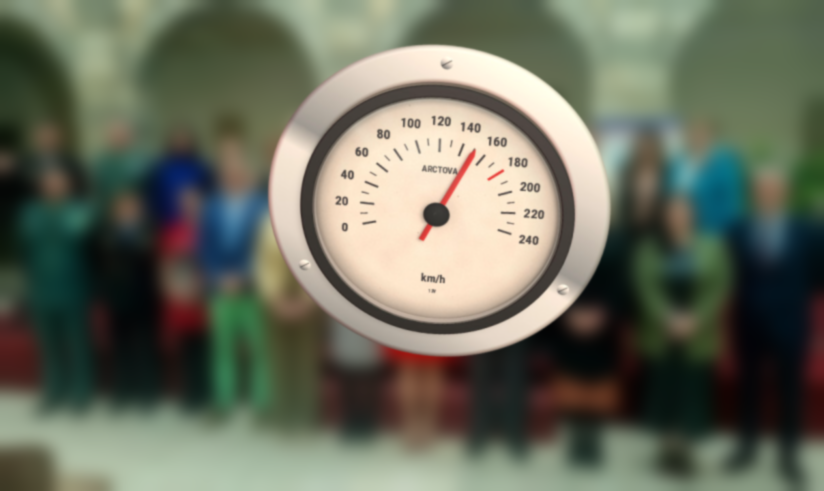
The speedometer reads 150 km/h
